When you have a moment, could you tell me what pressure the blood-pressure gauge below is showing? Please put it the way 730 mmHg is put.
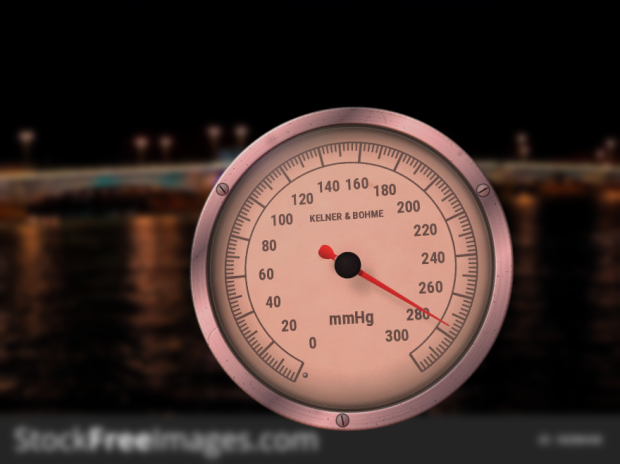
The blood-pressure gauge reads 276 mmHg
